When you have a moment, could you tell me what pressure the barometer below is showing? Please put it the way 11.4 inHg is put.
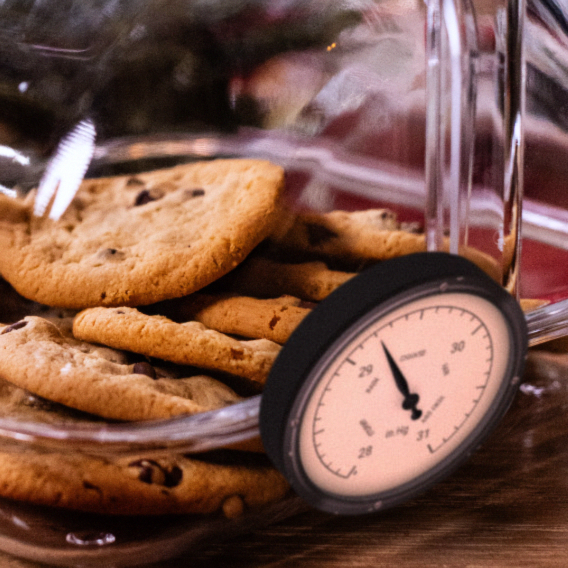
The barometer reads 29.2 inHg
